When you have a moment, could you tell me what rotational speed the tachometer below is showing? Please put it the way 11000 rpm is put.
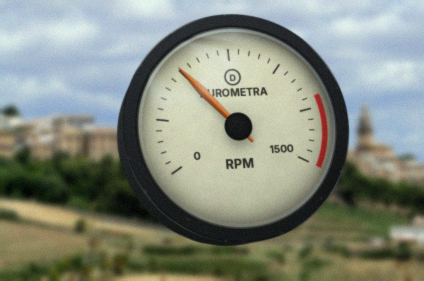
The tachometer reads 500 rpm
